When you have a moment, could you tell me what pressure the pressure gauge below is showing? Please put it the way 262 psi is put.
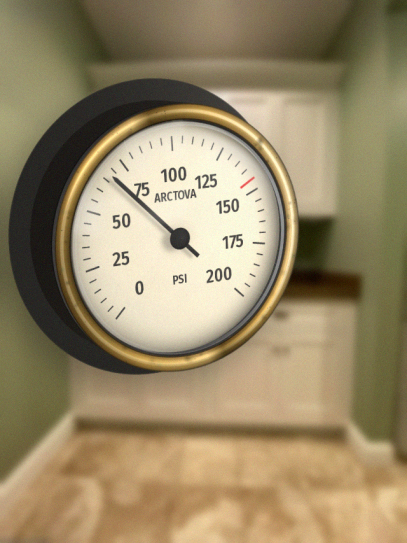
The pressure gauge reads 67.5 psi
